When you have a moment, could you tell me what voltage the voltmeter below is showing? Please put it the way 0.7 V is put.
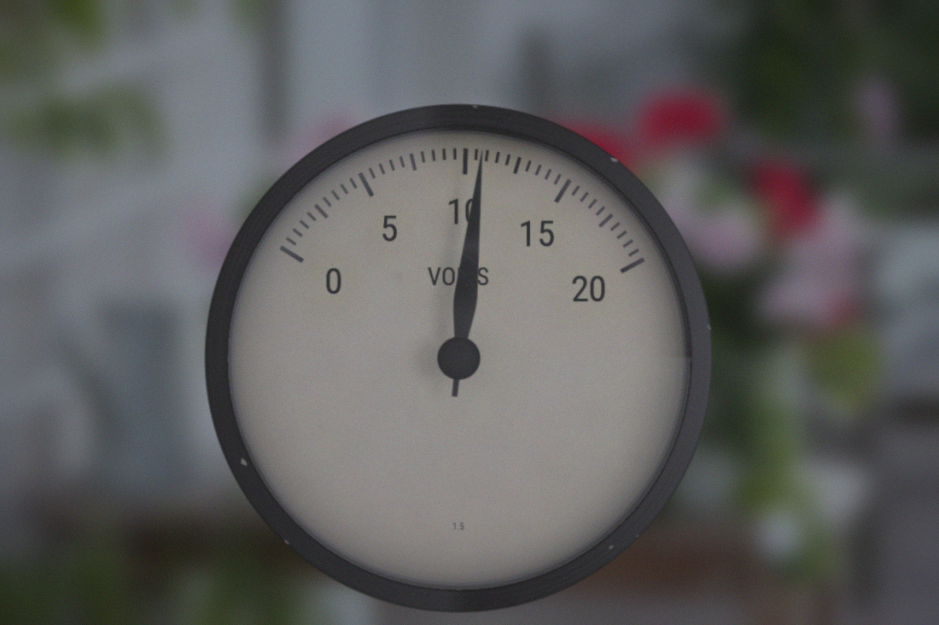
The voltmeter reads 10.75 V
